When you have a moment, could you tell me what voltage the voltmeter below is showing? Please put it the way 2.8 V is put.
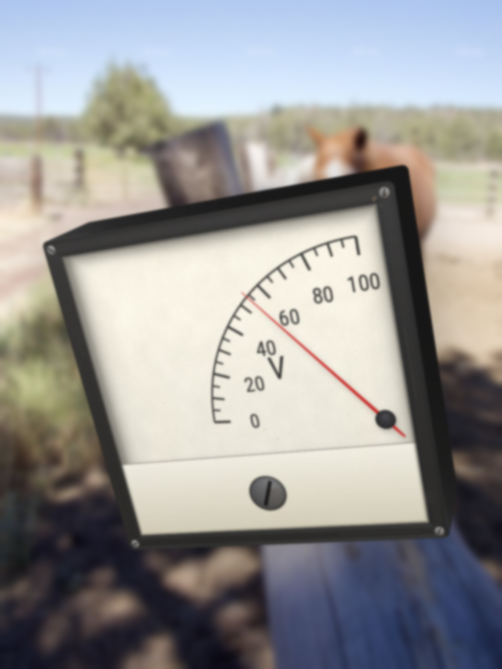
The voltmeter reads 55 V
